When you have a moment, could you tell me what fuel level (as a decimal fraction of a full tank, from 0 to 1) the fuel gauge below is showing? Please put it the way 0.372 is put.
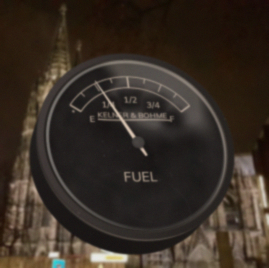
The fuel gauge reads 0.25
